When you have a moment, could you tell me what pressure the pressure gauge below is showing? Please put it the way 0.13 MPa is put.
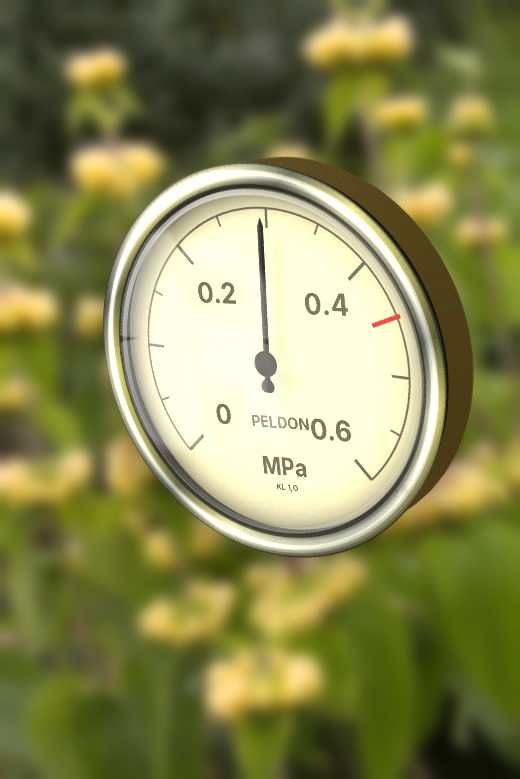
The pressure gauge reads 0.3 MPa
